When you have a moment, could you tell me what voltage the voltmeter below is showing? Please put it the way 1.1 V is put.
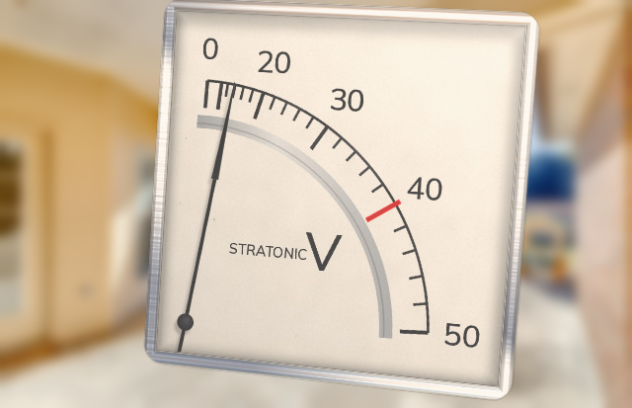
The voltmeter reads 14 V
